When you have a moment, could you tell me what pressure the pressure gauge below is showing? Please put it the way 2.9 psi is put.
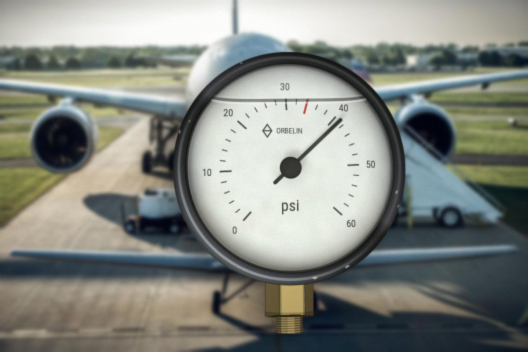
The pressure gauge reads 41 psi
